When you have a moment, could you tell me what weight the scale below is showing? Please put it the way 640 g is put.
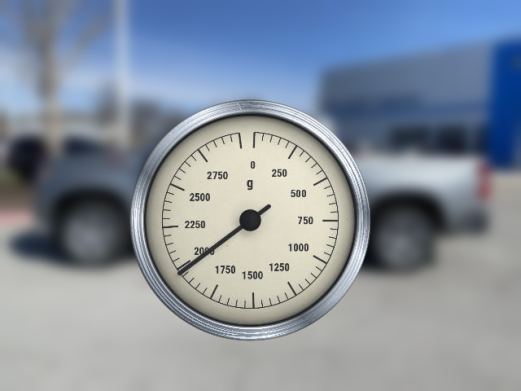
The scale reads 1975 g
